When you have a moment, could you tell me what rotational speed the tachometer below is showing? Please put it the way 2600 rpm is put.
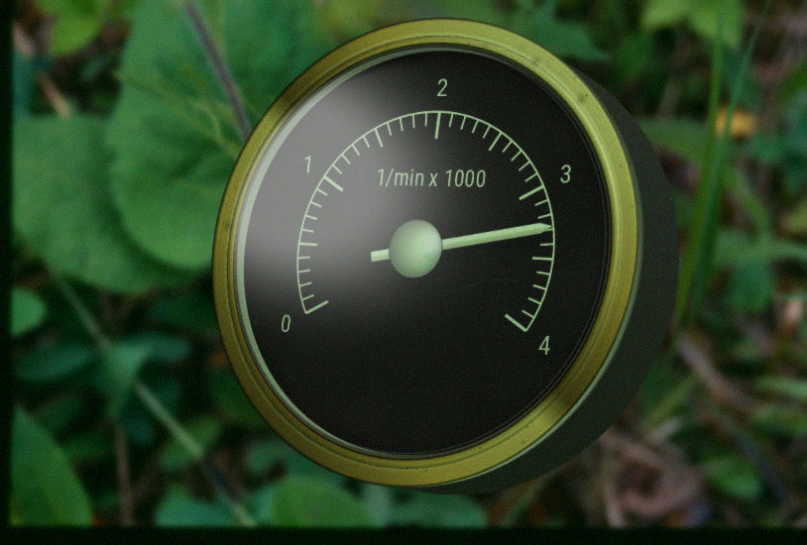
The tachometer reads 3300 rpm
